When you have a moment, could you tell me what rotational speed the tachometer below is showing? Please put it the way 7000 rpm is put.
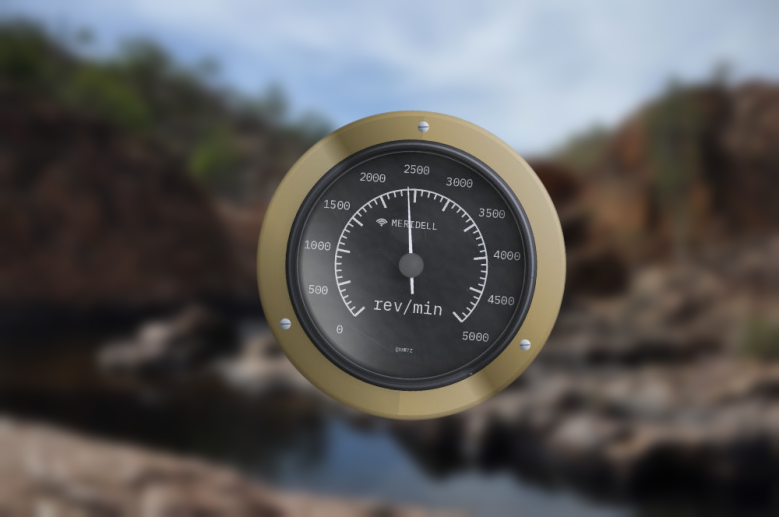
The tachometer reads 2400 rpm
